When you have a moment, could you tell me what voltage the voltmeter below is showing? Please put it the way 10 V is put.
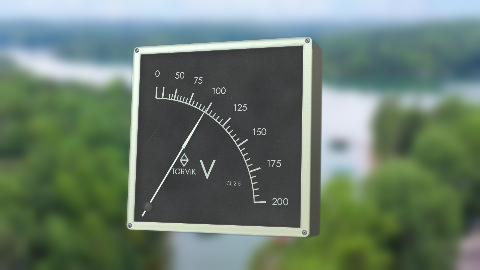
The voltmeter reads 100 V
